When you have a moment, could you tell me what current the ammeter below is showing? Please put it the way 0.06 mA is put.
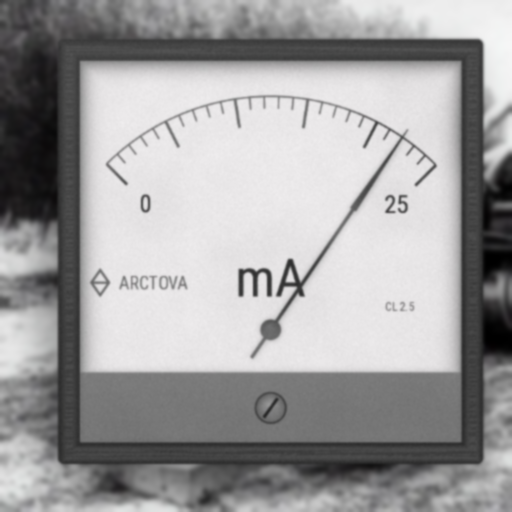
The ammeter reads 22 mA
